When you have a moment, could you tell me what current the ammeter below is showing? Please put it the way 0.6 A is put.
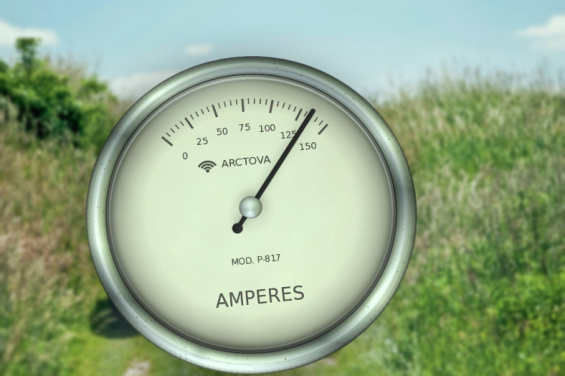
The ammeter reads 135 A
